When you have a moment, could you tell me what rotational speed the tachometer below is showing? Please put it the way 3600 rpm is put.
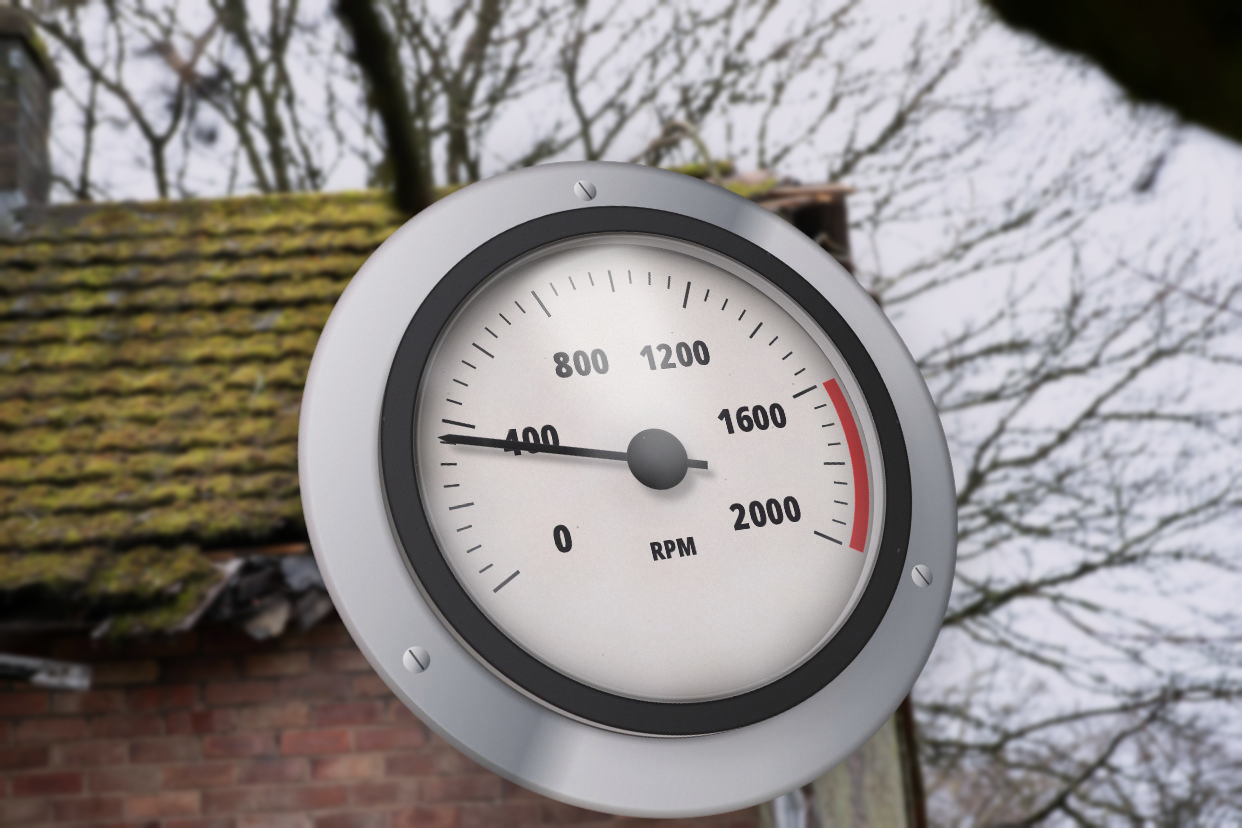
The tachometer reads 350 rpm
